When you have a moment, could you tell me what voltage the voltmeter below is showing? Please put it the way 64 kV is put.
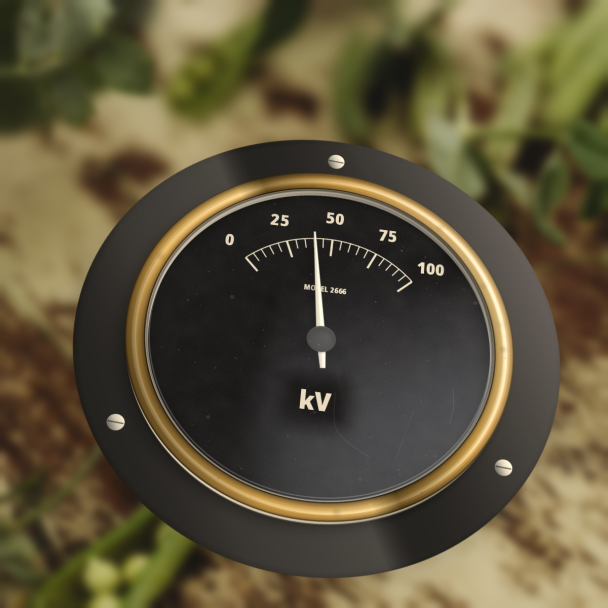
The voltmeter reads 40 kV
